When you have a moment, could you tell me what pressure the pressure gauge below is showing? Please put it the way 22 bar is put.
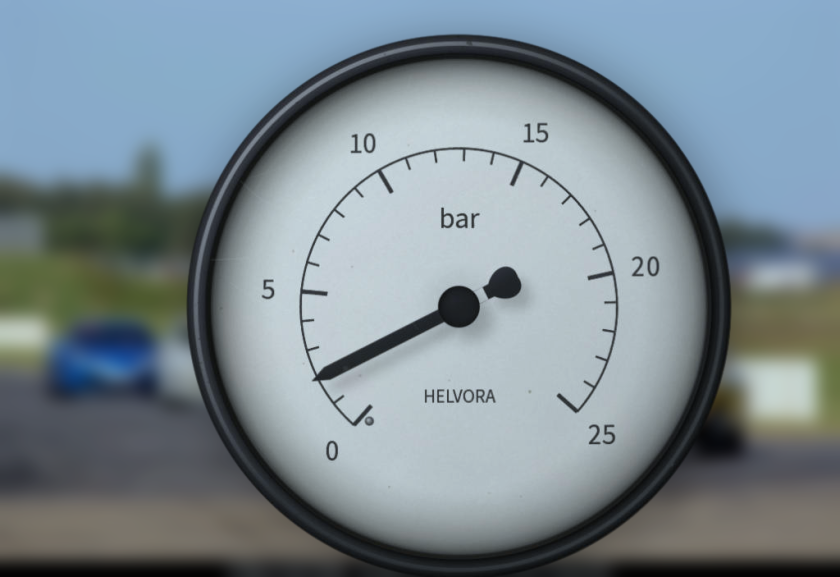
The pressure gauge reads 2 bar
